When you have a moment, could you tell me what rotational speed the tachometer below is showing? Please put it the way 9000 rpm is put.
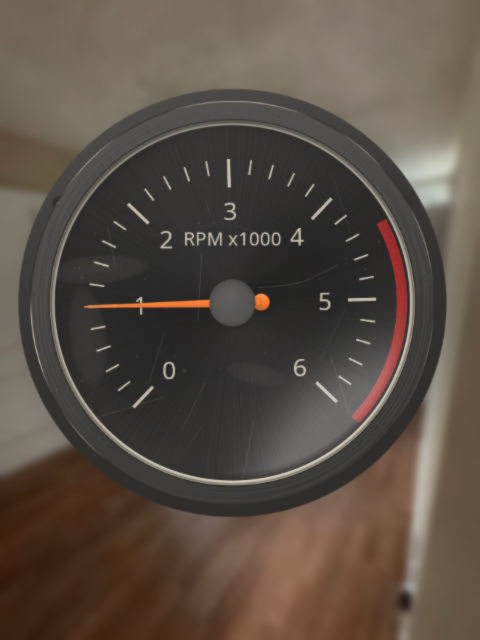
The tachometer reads 1000 rpm
